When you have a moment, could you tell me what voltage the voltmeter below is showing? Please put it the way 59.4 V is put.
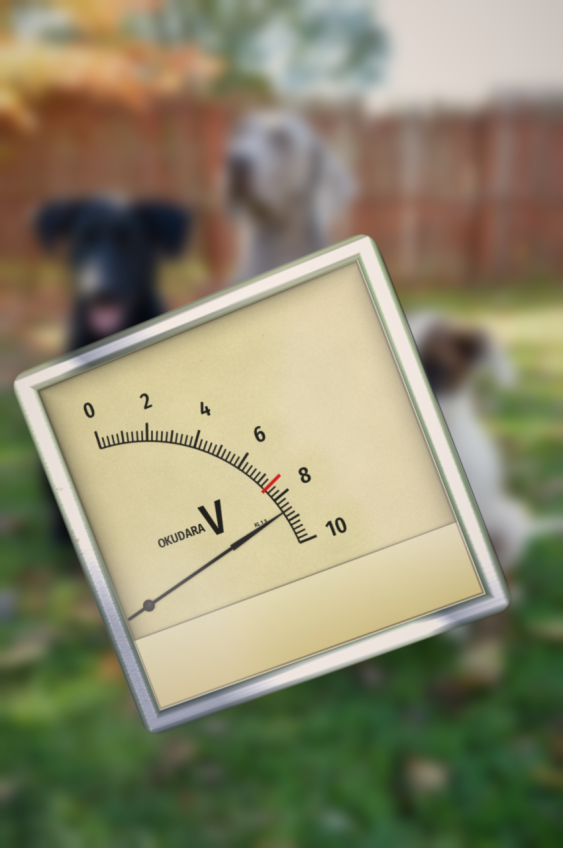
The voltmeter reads 8.6 V
